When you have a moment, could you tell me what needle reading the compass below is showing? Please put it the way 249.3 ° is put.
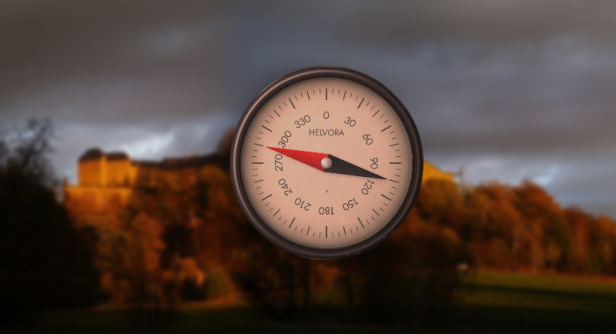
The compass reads 285 °
